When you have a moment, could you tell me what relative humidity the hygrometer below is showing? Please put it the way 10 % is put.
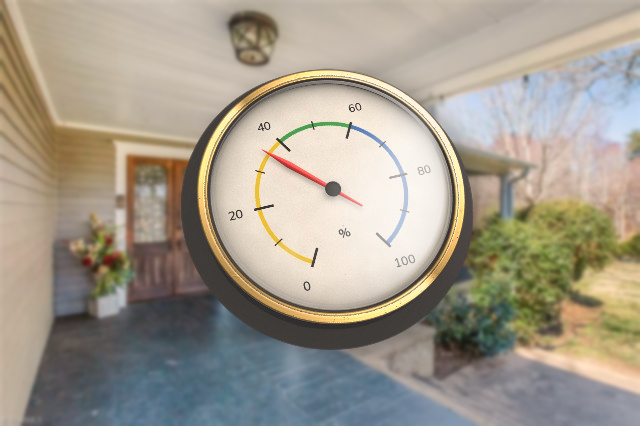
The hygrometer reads 35 %
